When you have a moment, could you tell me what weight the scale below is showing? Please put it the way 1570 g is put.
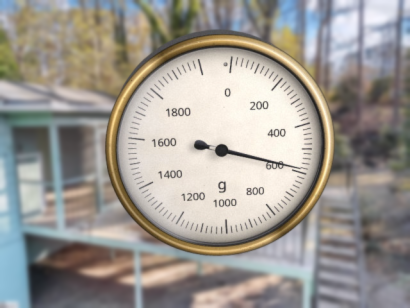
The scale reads 580 g
